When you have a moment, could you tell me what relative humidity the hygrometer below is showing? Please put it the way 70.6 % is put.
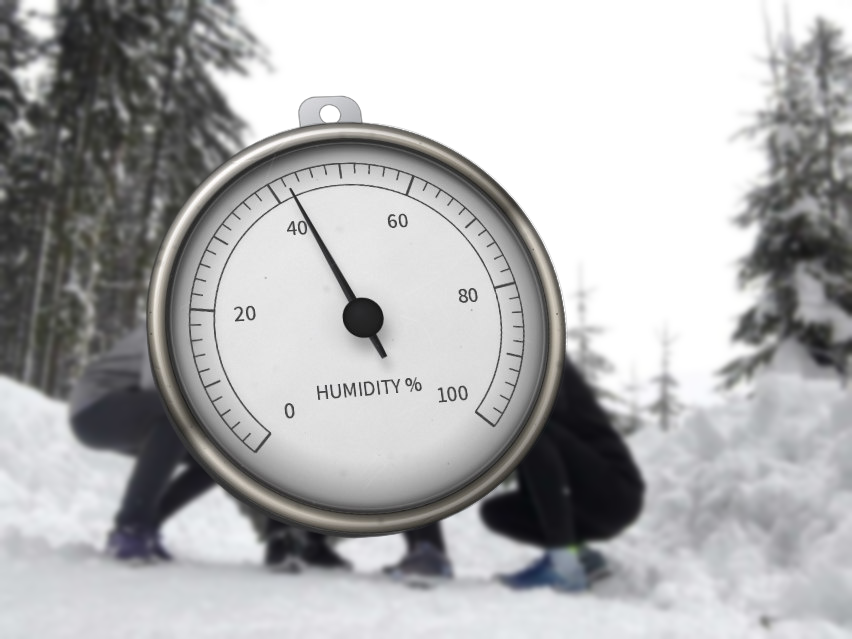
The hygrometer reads 42 %
